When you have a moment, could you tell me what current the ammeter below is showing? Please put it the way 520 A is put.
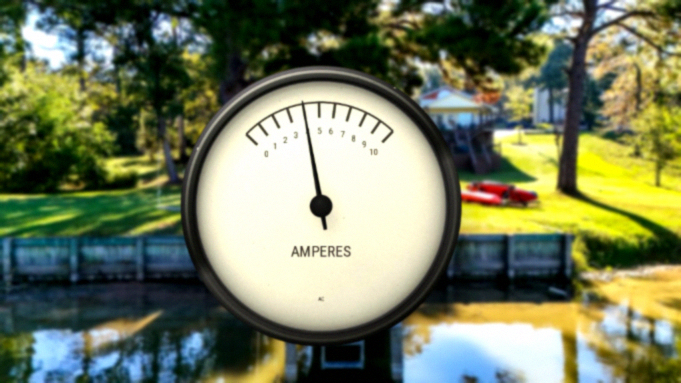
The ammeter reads 4 A
